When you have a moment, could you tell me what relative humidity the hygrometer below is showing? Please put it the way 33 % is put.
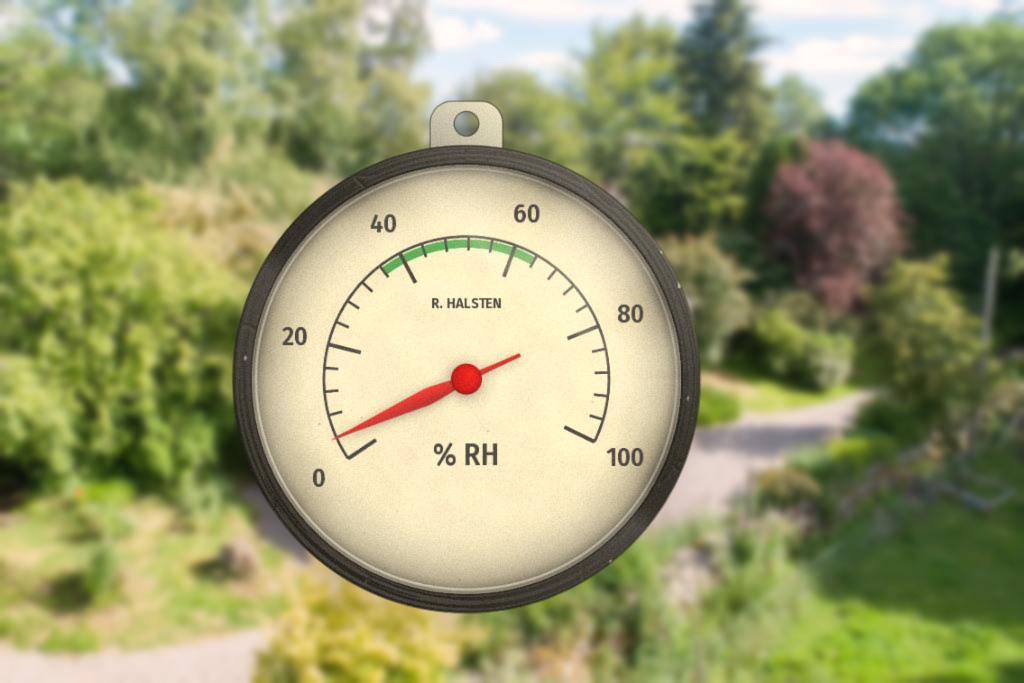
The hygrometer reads 4 %
